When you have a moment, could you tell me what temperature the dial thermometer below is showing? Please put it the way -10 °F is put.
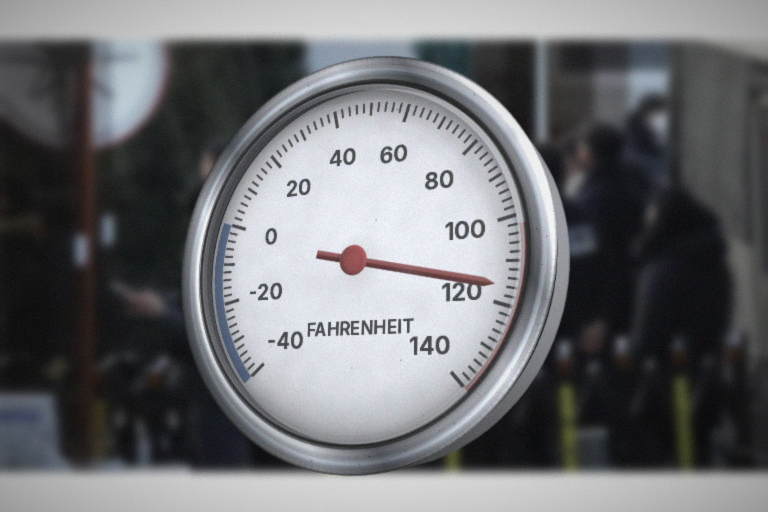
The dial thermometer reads 116 °F
